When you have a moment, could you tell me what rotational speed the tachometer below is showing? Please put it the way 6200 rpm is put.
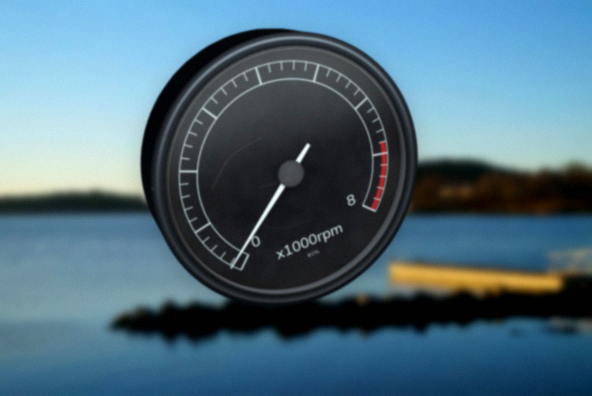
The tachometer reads 200 rpm
